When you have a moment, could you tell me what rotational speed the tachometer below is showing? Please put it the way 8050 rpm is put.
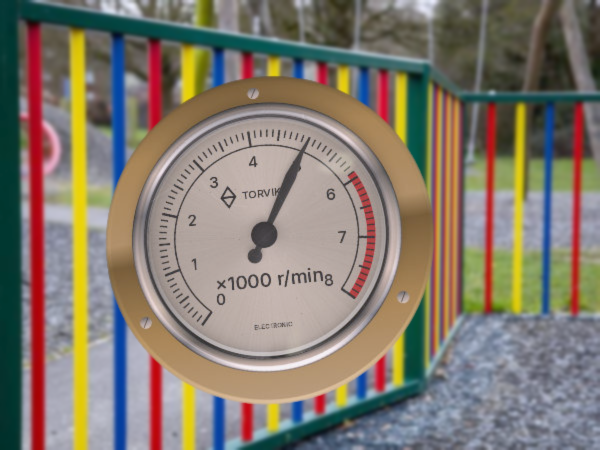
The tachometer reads 5000 rpm
